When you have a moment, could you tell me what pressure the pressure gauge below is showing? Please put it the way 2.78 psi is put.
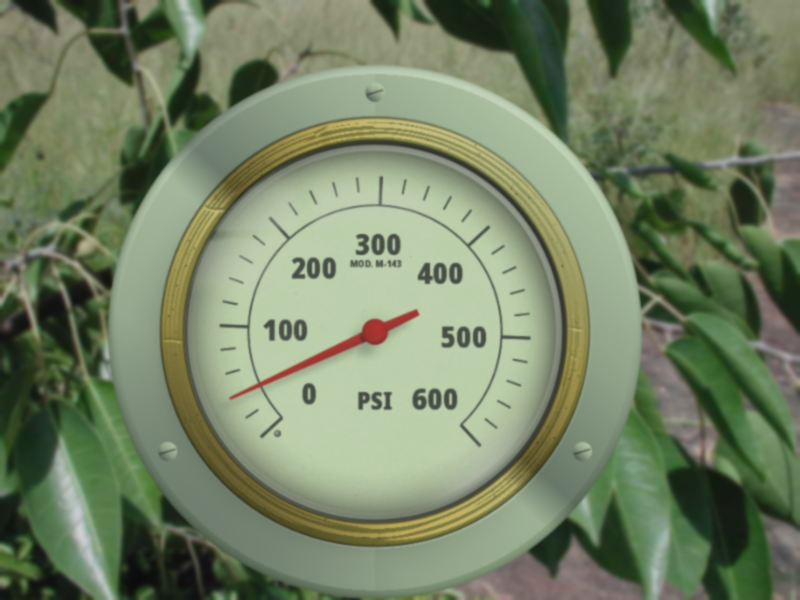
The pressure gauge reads 40 psi
